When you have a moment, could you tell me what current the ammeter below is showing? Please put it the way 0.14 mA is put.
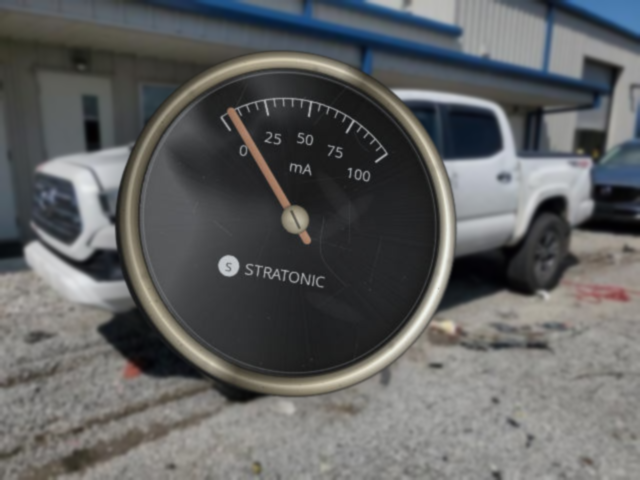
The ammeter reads 5 mA
